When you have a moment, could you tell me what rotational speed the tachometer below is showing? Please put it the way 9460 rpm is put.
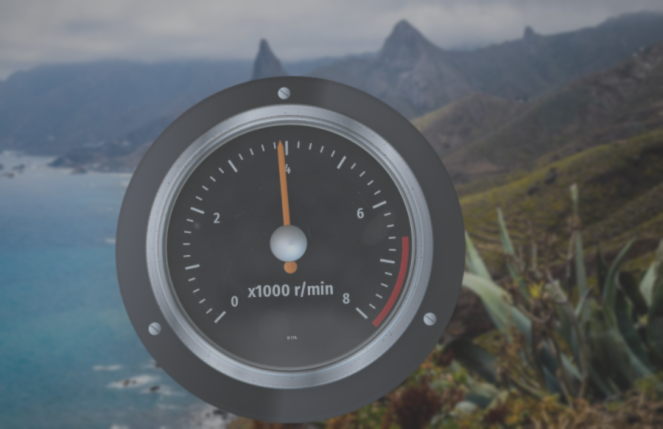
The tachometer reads 3900 rpm
